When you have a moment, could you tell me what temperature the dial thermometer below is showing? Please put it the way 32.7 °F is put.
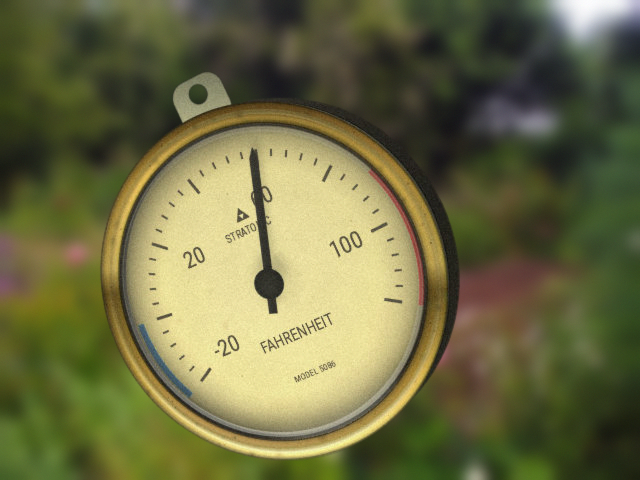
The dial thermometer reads 60 °F
